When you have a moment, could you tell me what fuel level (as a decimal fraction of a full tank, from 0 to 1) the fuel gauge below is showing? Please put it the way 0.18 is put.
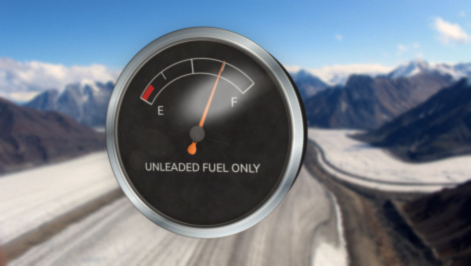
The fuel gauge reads 0.75
